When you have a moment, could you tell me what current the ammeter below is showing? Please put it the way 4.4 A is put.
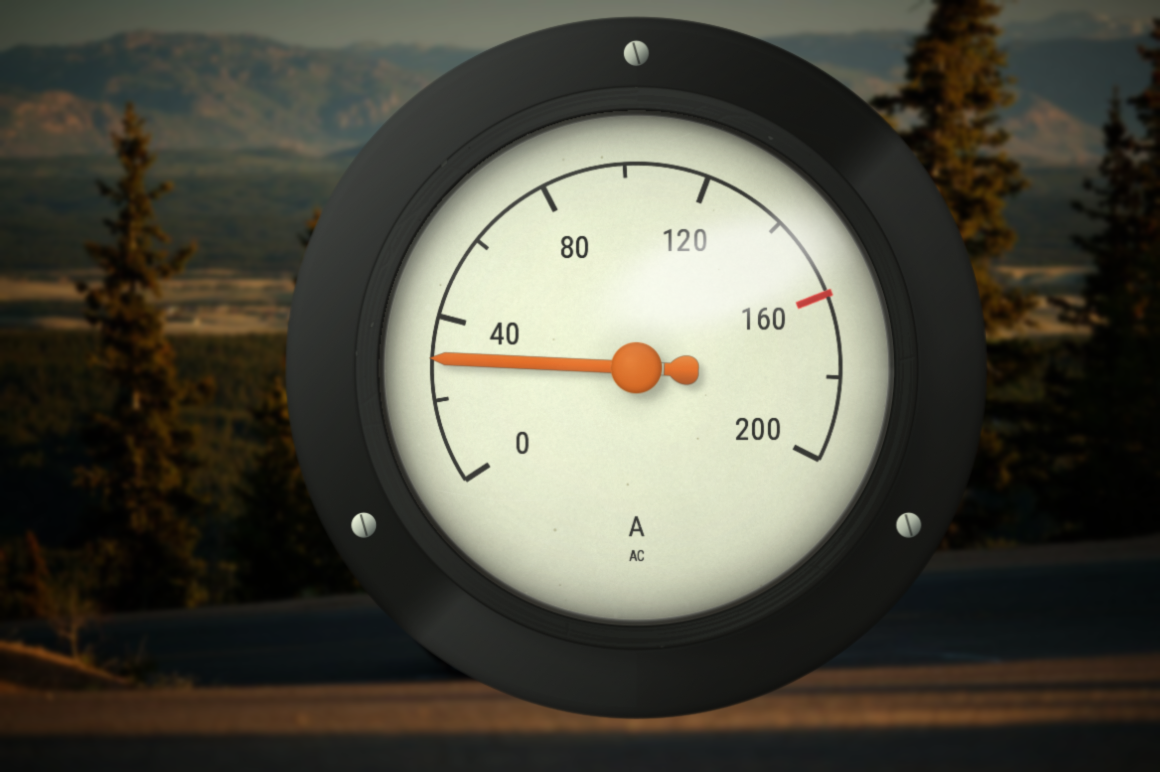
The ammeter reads 30 A
